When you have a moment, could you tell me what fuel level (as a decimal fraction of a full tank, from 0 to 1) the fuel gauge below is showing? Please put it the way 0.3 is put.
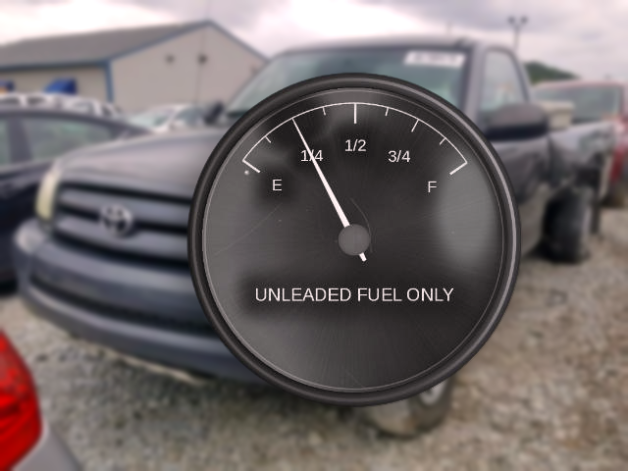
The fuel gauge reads 0.25
